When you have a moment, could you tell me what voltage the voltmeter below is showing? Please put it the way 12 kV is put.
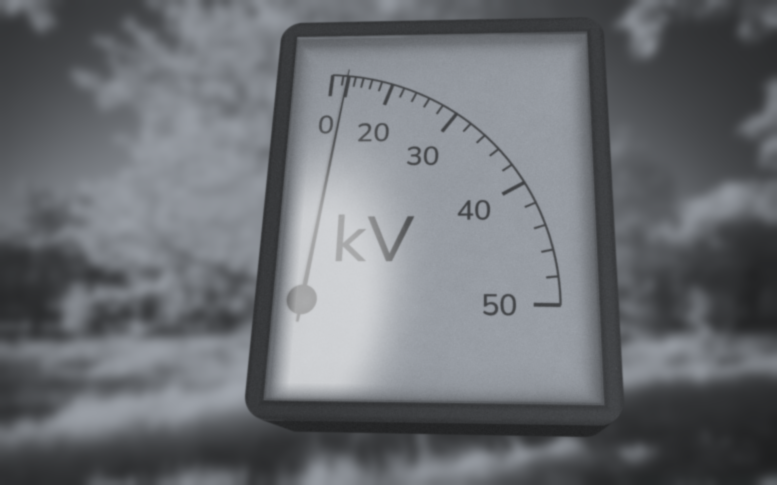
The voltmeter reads 10 kV
